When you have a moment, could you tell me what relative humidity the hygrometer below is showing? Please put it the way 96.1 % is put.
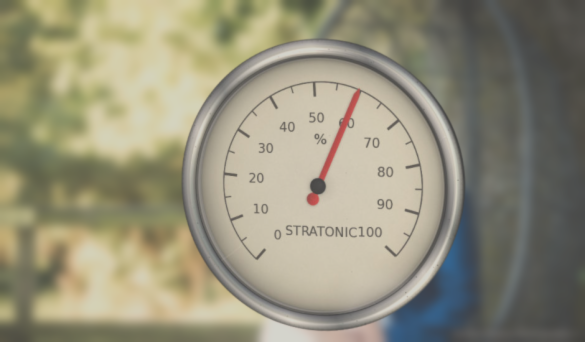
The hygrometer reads 60 %
